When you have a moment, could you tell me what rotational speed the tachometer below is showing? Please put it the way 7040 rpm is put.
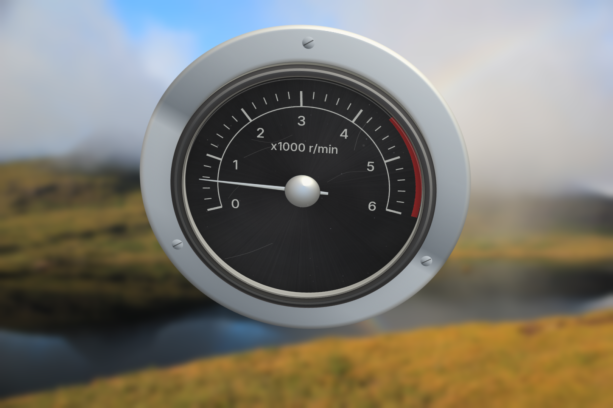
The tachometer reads 600 rpm
